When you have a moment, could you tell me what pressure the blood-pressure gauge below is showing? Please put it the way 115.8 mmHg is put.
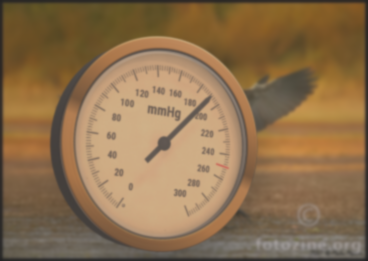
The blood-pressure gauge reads 190 mmHg
